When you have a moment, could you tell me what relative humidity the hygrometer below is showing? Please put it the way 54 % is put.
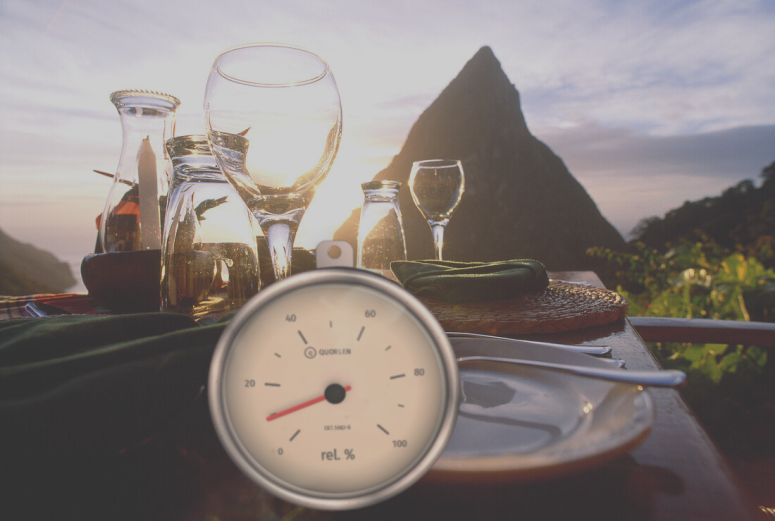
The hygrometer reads 10 %
